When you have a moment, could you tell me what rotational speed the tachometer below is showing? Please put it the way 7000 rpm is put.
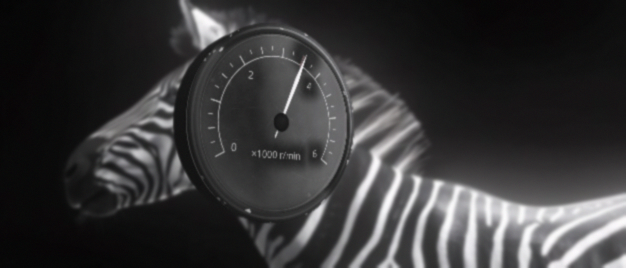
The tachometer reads 3500 rpm
